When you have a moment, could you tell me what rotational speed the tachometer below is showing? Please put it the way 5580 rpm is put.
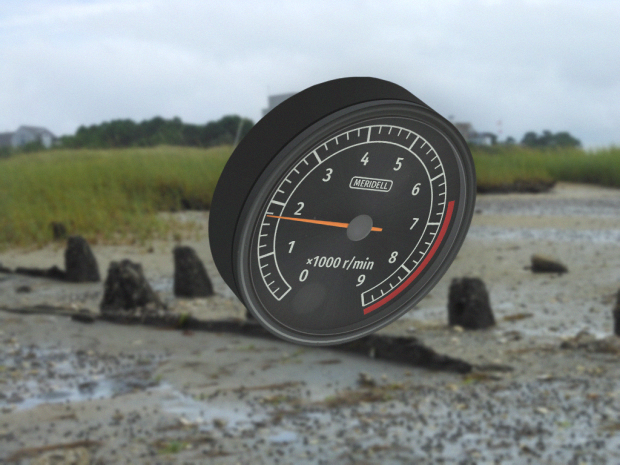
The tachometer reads 1800 rpm
